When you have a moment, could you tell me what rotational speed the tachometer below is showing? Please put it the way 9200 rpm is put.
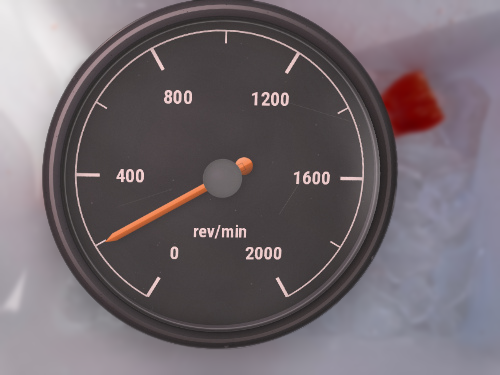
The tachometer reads 200 rpm
